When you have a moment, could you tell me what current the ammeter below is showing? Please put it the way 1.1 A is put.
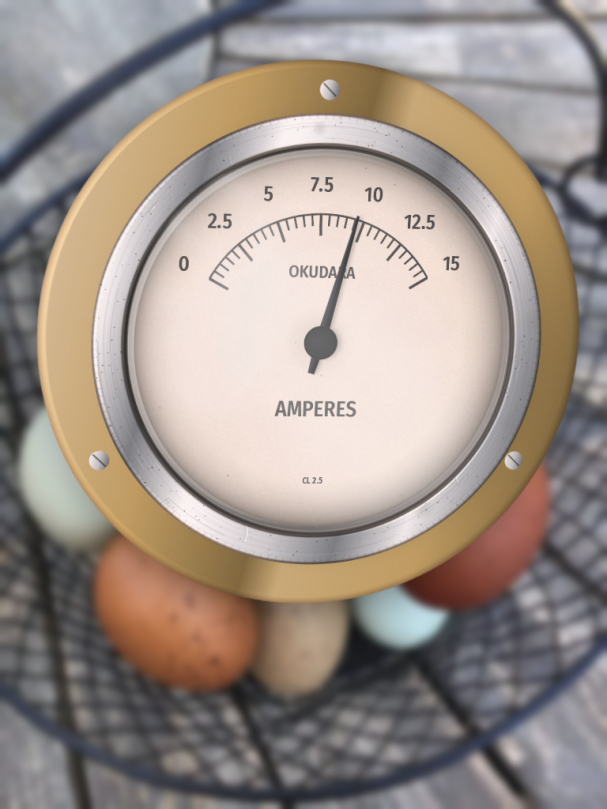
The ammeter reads 9.5 A
